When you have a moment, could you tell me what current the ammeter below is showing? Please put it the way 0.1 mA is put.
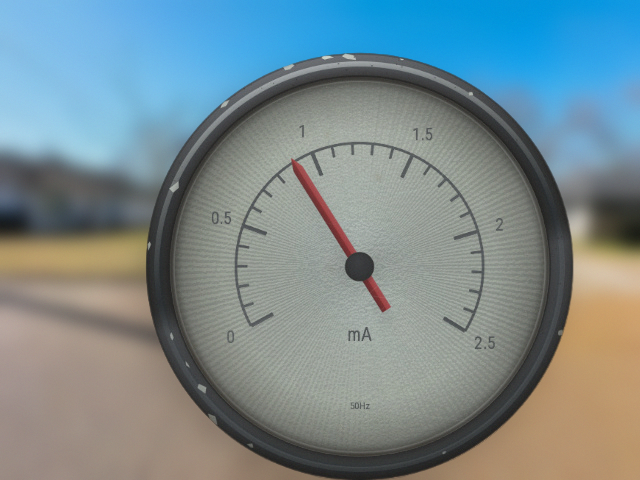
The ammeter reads 0.9 mA
